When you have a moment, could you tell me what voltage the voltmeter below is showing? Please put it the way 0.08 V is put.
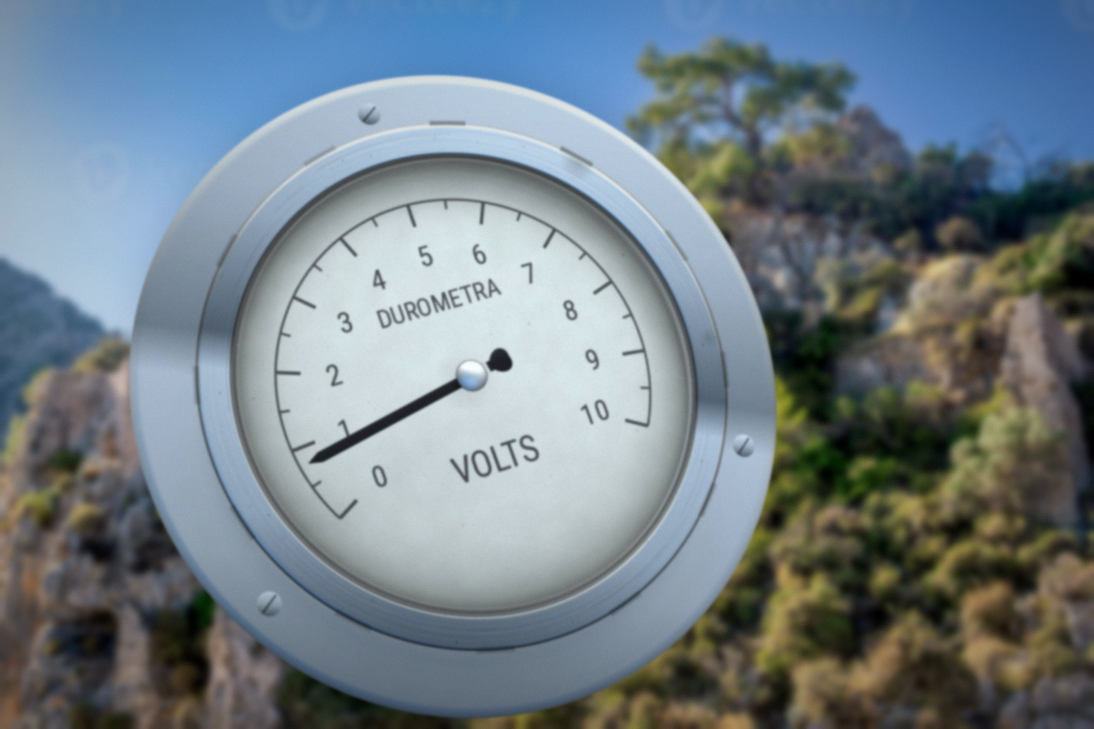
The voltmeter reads 0.75 V
